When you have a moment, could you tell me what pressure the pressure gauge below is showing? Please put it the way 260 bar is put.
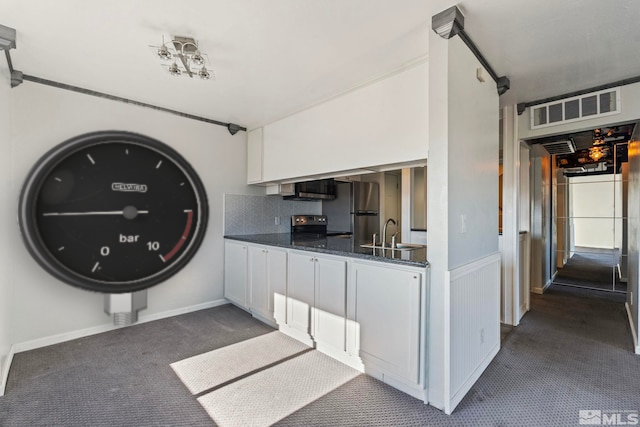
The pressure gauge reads 2 bar
